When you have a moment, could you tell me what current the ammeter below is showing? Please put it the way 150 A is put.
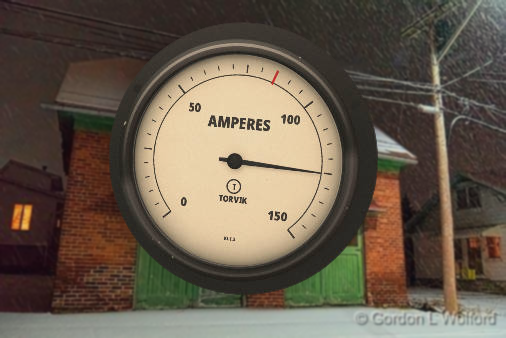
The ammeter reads 125 A
